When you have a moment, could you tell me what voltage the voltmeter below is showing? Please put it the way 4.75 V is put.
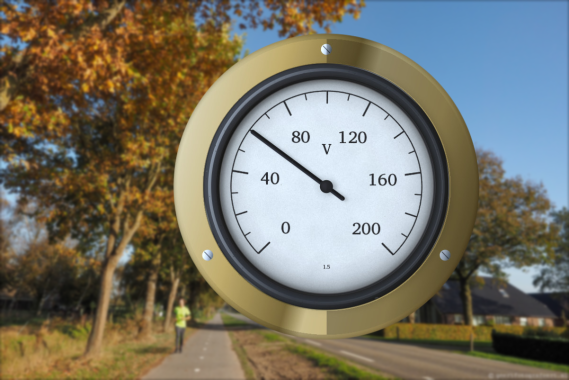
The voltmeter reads 60 V
